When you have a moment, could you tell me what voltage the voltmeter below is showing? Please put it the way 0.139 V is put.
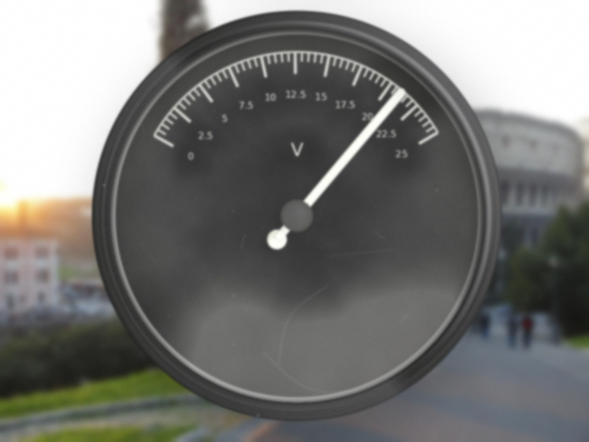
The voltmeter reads 21 V
